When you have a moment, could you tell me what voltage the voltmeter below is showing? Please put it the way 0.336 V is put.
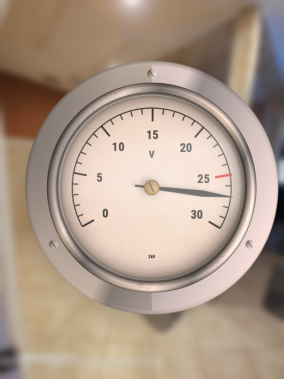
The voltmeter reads 27 V
